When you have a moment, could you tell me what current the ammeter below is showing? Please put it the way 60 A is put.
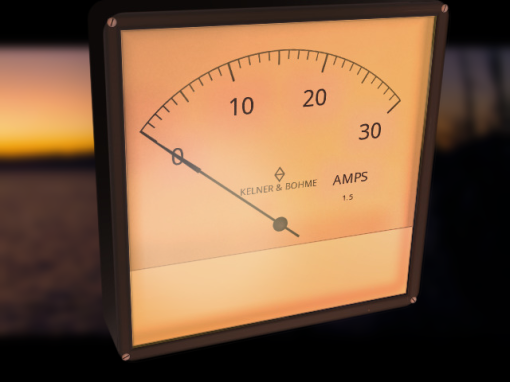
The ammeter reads 0 A
